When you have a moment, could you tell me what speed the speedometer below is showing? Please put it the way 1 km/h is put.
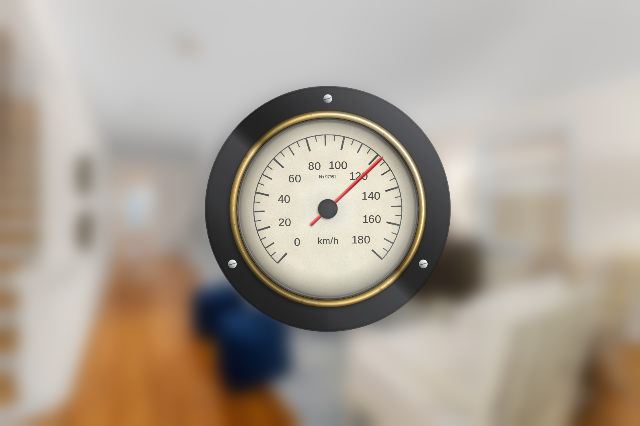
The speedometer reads 122.5 km/h
